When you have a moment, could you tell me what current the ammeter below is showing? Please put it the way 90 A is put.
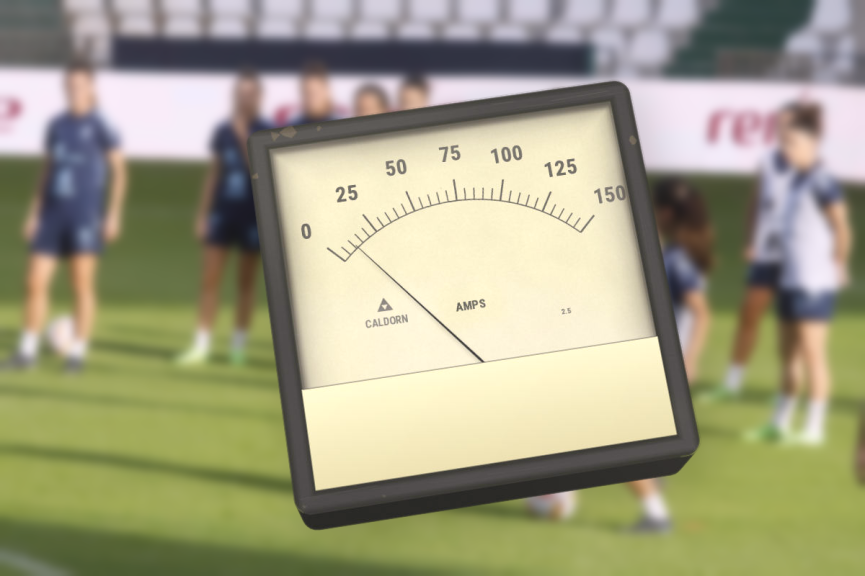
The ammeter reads 10 A
